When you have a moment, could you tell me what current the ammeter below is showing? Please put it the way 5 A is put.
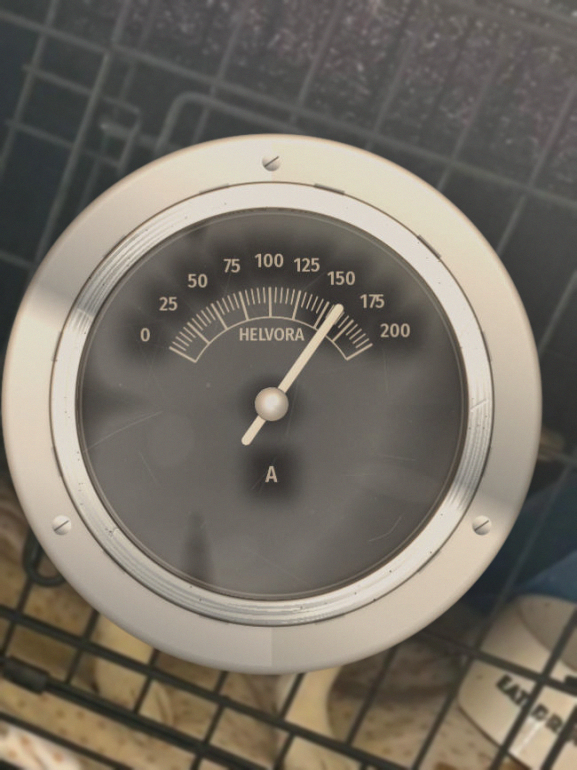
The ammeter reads 160 A
